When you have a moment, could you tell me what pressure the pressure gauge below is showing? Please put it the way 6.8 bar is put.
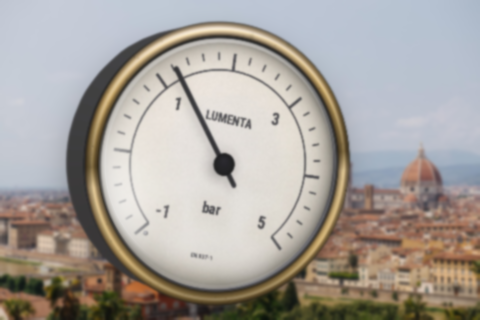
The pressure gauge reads 1.2 bar
